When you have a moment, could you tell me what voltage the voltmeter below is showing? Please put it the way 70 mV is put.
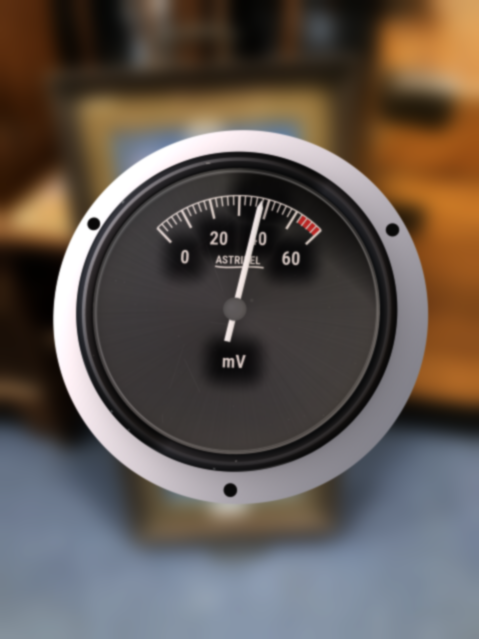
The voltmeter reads 38 mV
